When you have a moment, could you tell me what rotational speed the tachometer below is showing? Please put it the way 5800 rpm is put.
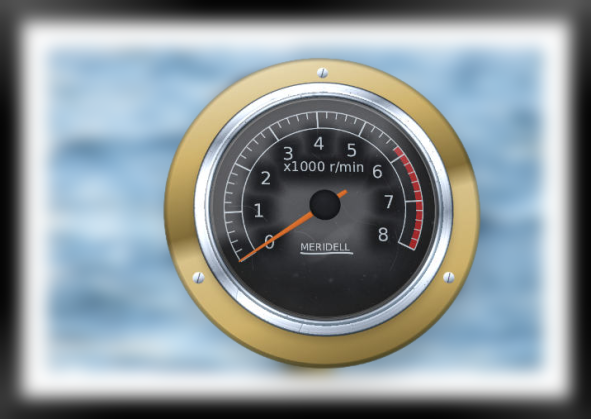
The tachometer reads 0 rpm
